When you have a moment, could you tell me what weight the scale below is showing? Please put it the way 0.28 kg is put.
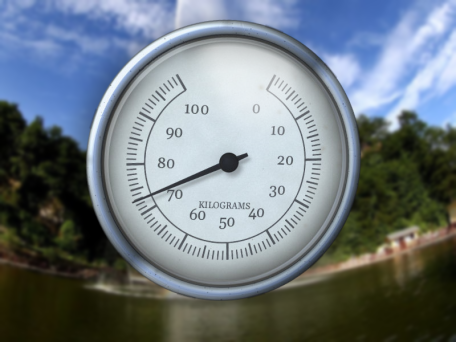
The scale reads 73 kg
